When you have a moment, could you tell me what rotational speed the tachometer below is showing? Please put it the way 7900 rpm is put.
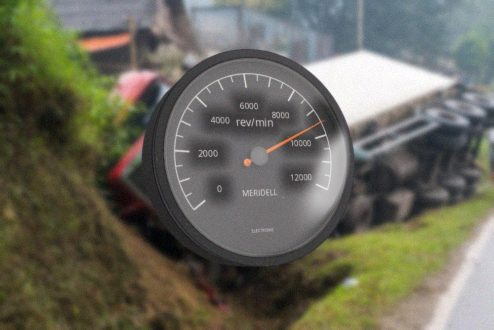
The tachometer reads 9500 rpm
